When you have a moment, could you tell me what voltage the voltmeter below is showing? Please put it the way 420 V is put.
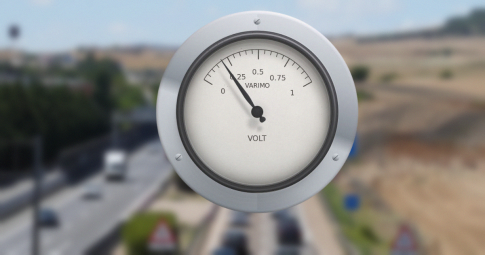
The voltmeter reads 0.2 V
